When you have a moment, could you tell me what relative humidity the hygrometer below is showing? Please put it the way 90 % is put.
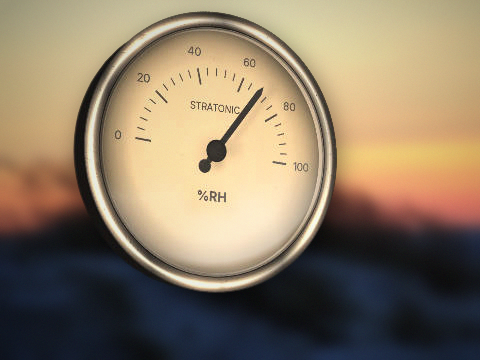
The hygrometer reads 68 %
